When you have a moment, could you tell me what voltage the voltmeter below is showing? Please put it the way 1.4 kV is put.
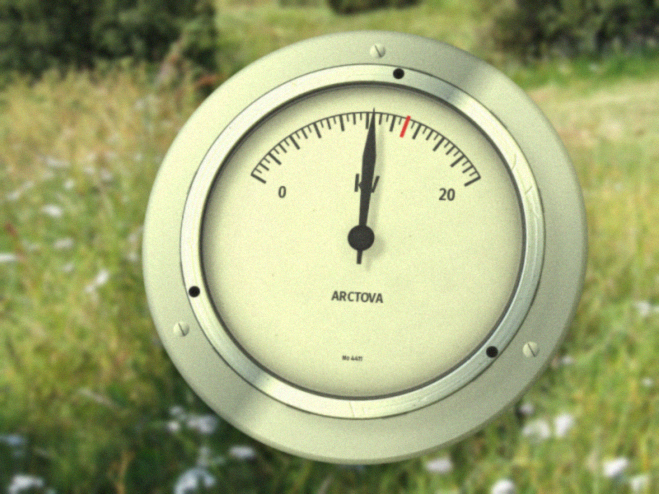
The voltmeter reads 10.5 kV
